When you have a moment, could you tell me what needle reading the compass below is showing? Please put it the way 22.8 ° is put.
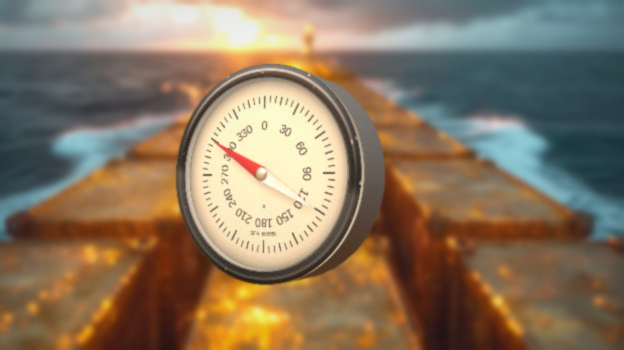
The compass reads 300 °
